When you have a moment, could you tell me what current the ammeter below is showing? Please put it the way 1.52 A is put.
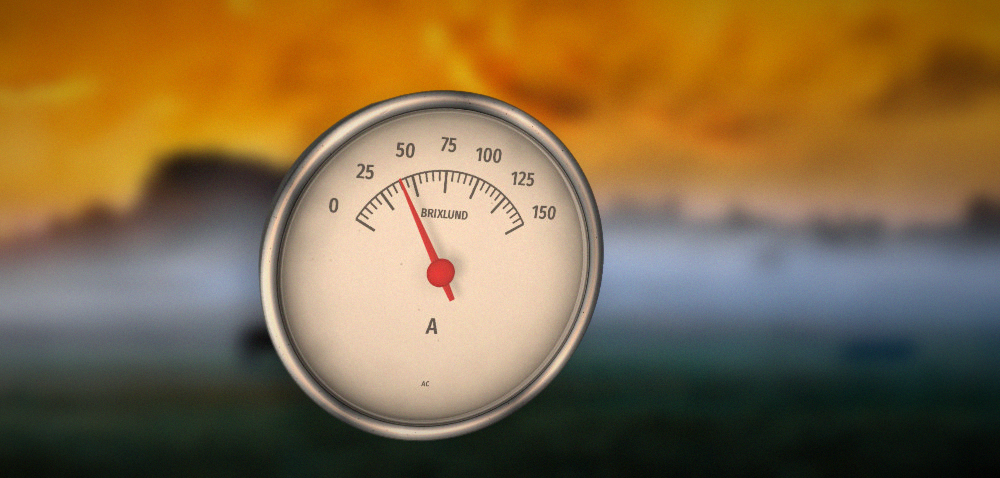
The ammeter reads 40 A
